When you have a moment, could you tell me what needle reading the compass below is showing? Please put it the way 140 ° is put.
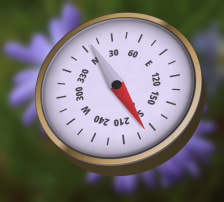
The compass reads 187.5 °
